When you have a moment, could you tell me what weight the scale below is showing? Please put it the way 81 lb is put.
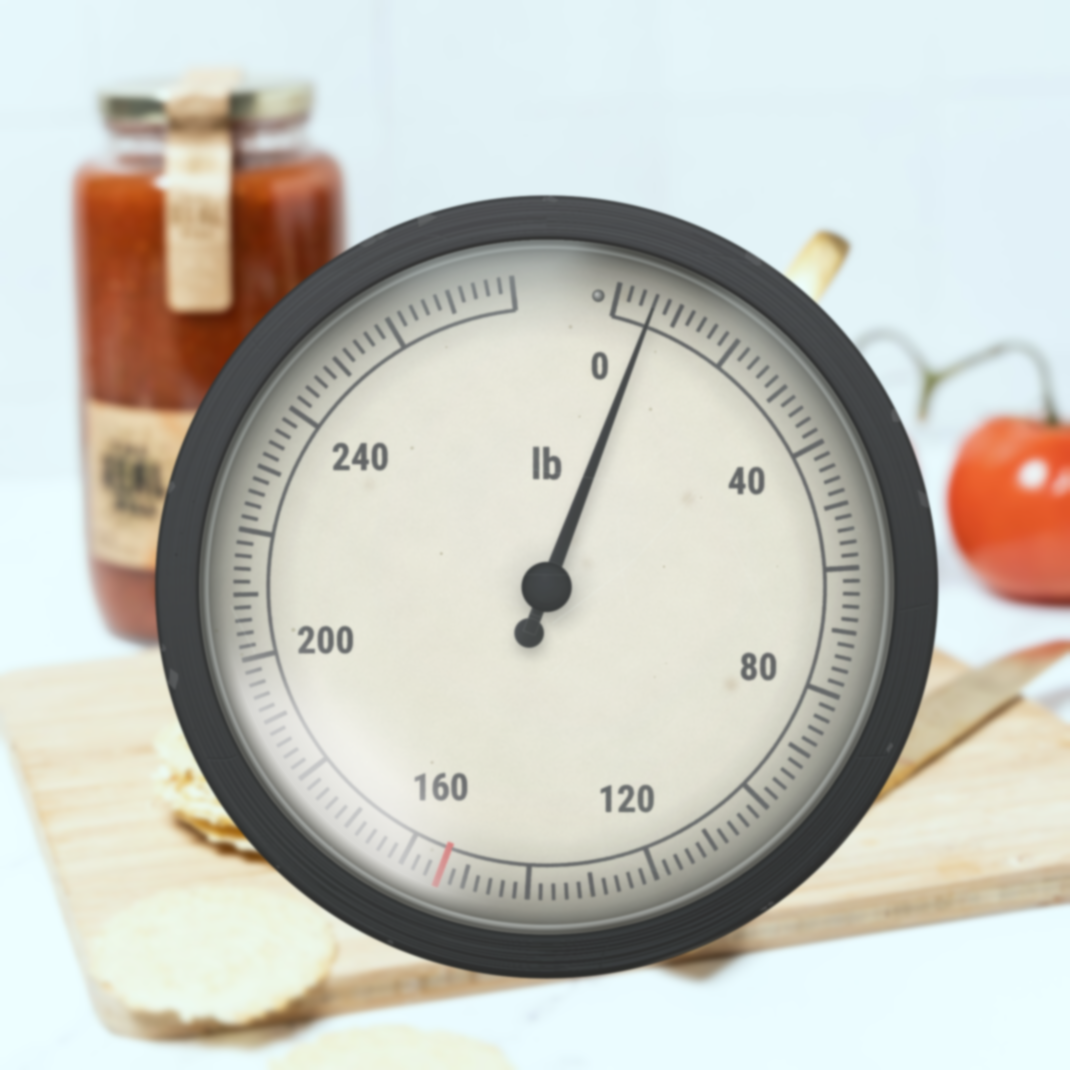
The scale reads 6 lb
